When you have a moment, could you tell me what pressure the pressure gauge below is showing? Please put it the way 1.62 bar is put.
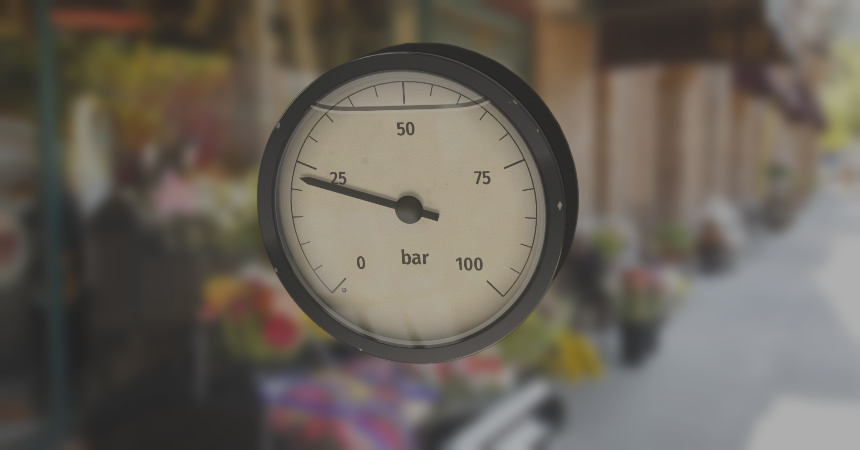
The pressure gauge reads 22.5 bar
